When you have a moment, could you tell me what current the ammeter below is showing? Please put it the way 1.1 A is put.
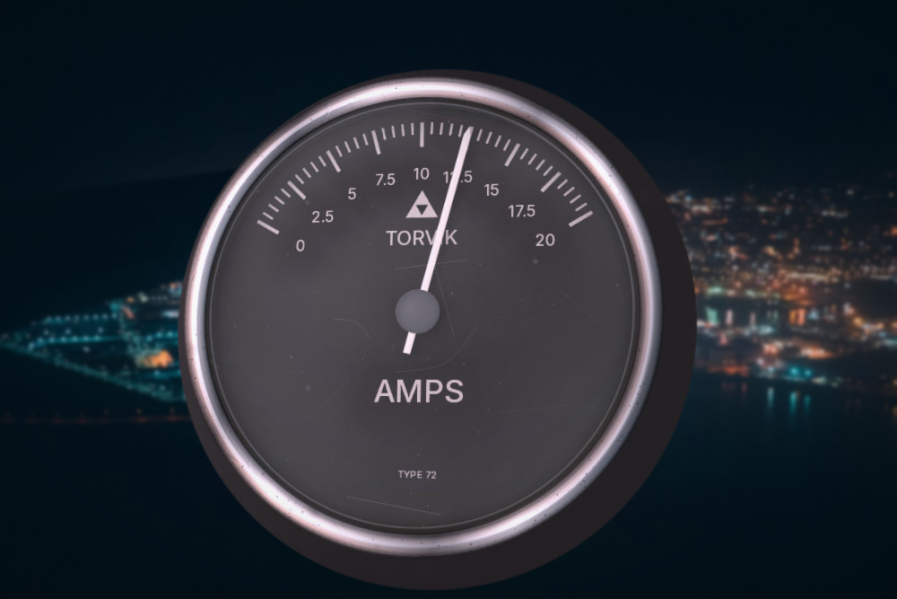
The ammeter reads 12.5 A
